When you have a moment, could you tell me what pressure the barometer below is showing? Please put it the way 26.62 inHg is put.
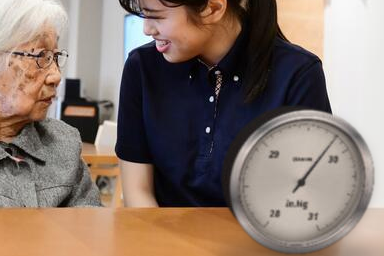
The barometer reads 29.8 inHg
